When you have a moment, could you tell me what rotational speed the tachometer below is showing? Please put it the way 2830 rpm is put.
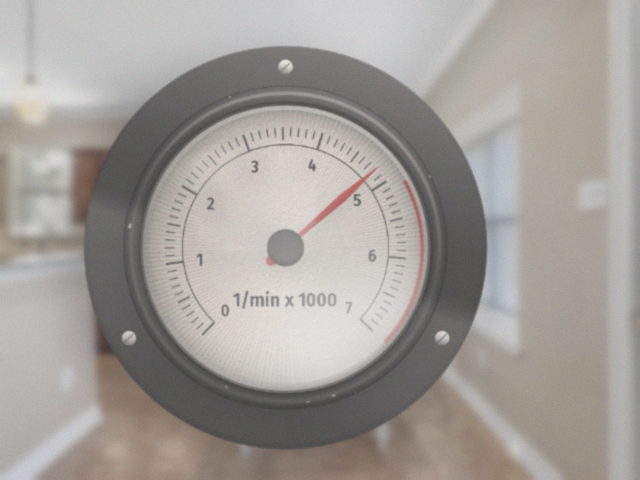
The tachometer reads 4800 rpm
